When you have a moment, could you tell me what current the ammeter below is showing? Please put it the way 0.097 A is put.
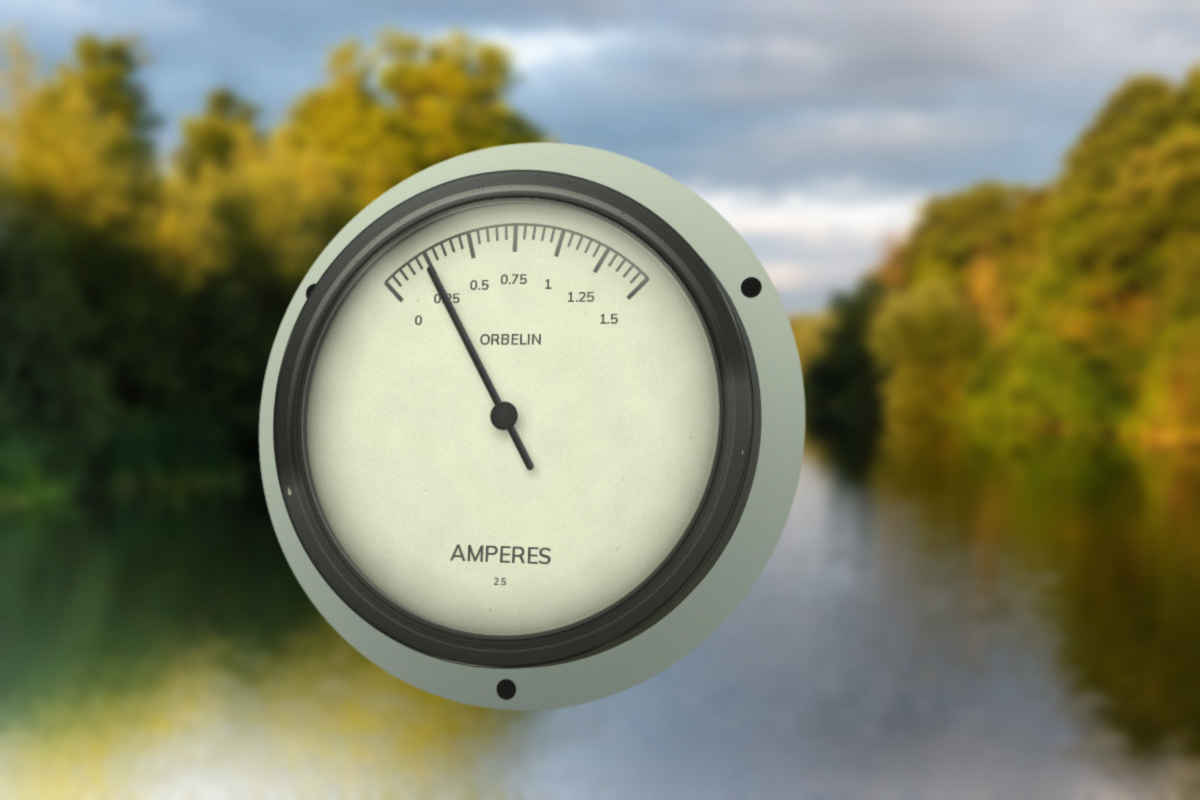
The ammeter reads 0.25 A
